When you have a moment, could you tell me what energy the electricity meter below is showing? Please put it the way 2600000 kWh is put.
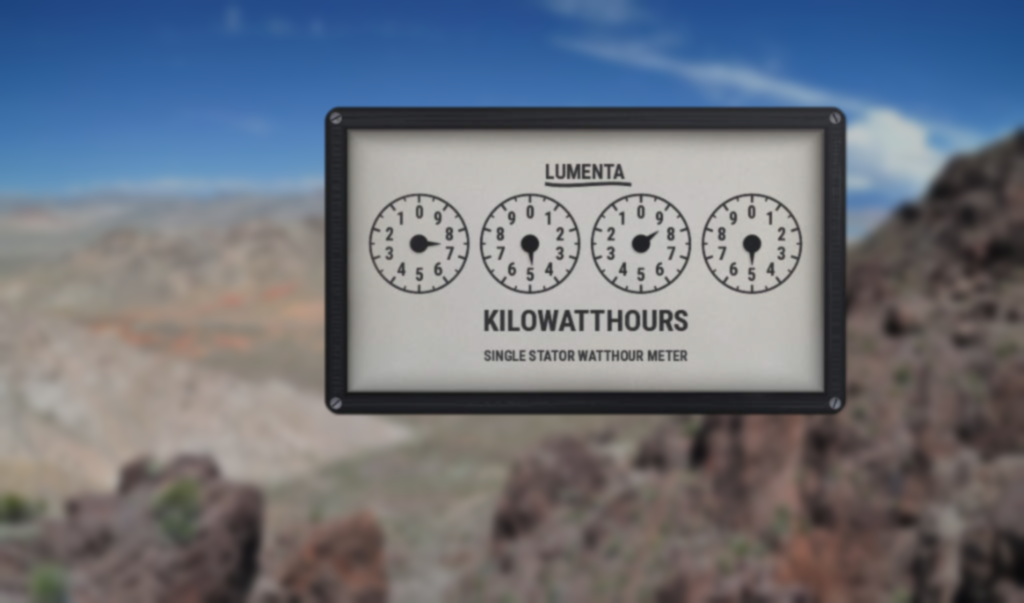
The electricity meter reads 7485 kWh
